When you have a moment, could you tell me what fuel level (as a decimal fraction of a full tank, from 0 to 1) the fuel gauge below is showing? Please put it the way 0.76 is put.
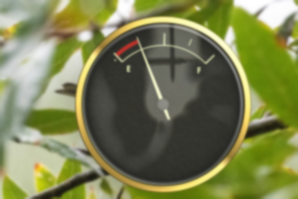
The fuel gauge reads 0.25
